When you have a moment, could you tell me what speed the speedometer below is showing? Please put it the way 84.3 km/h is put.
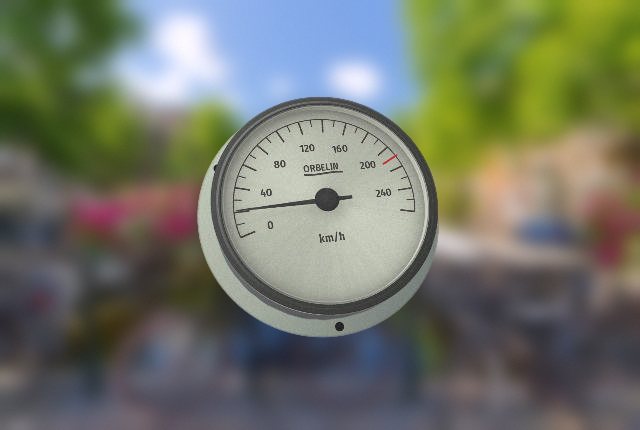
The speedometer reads 20 km/h
